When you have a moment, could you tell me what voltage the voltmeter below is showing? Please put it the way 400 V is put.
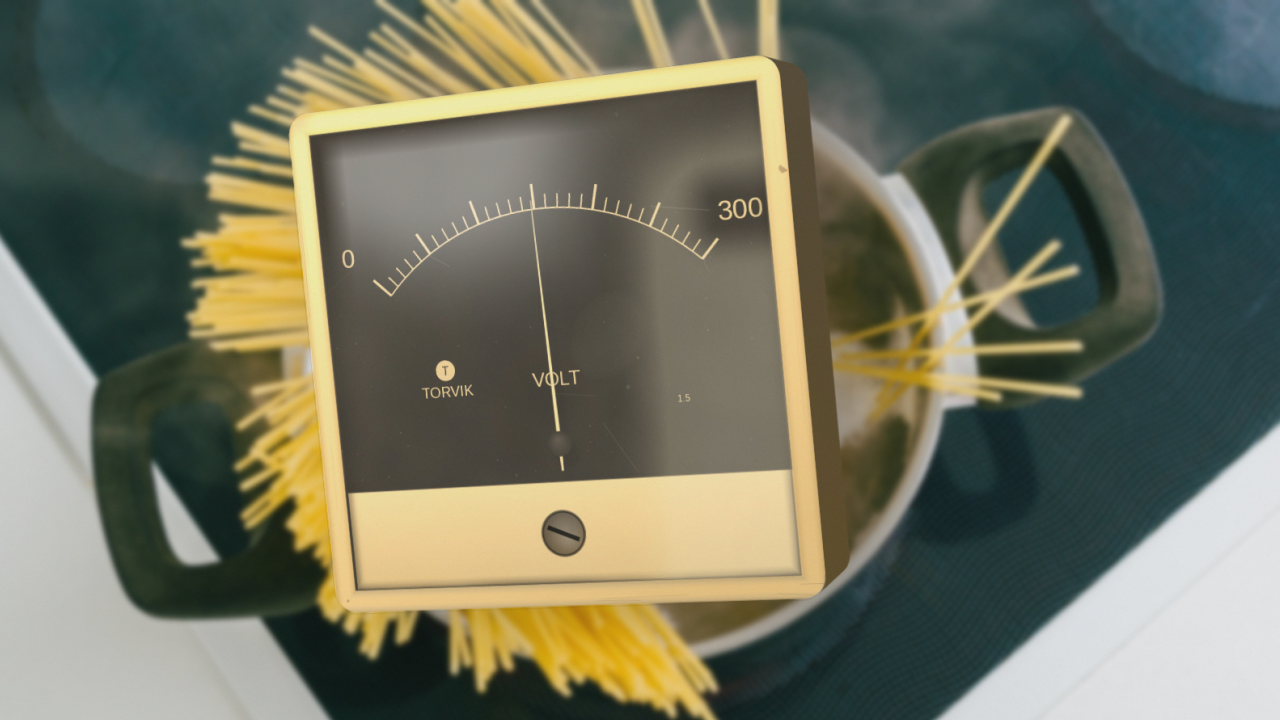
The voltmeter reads 150 V
